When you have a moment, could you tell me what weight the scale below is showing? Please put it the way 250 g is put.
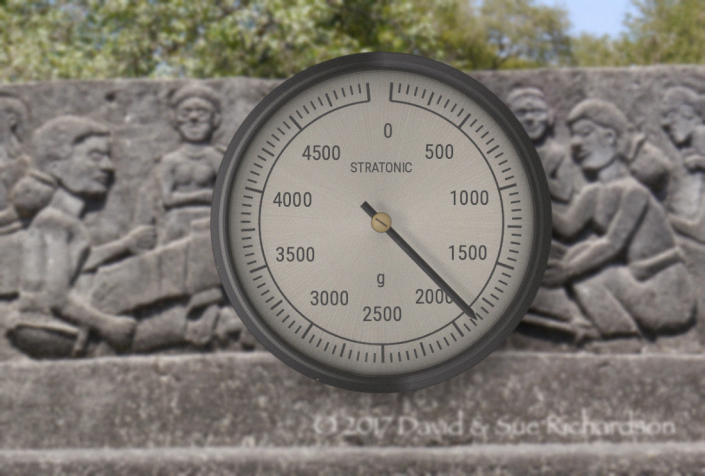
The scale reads 1875 g
